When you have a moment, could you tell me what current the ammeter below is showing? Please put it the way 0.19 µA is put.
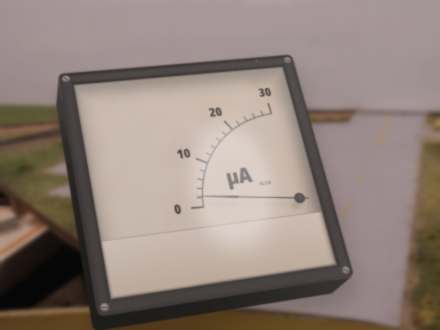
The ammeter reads 2 µA
